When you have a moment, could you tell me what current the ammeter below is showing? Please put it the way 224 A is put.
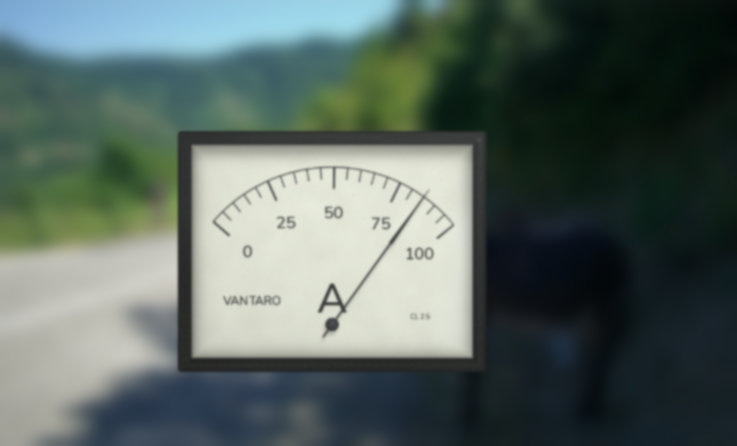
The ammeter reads 85 A
